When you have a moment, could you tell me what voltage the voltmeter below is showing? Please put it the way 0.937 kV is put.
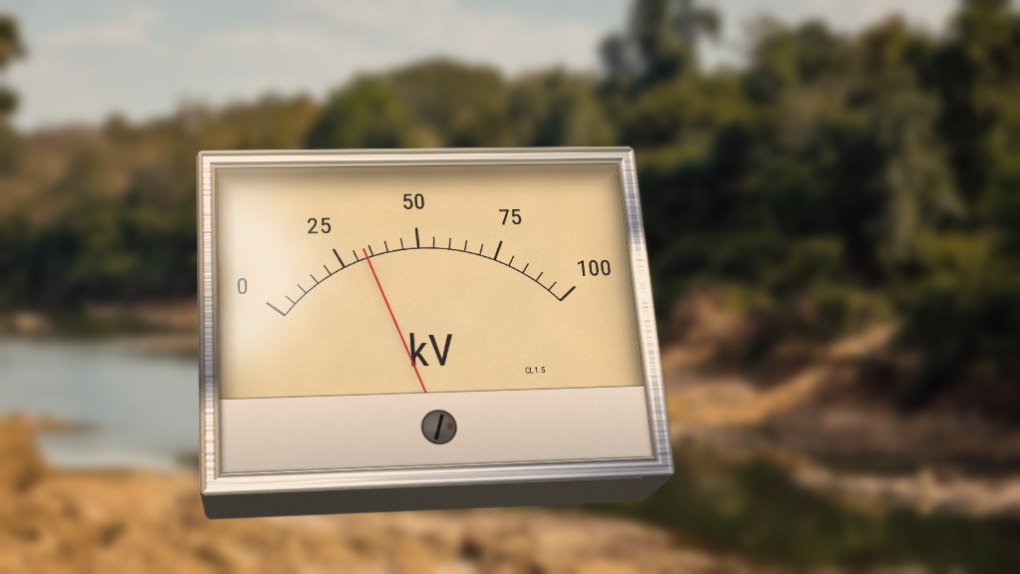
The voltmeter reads 32.5 kV
